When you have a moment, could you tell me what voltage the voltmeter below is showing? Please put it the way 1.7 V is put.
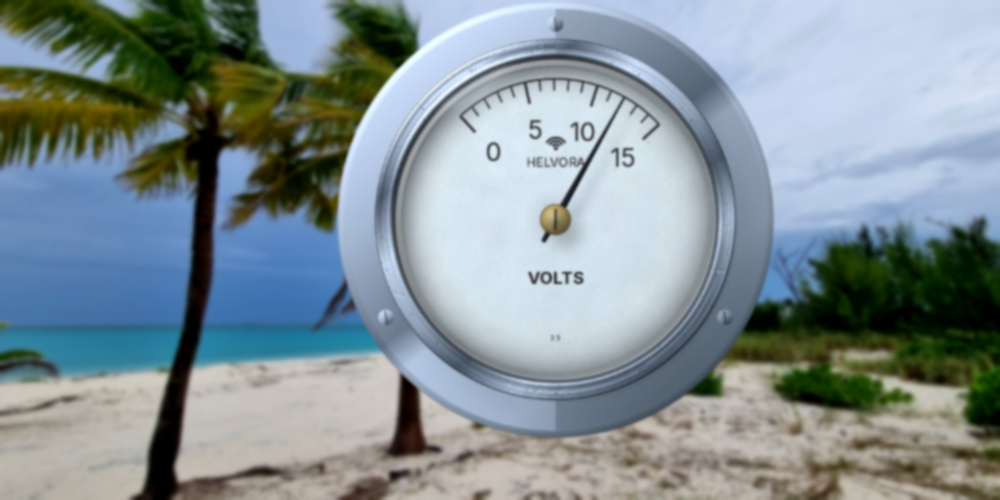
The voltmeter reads 12 V
